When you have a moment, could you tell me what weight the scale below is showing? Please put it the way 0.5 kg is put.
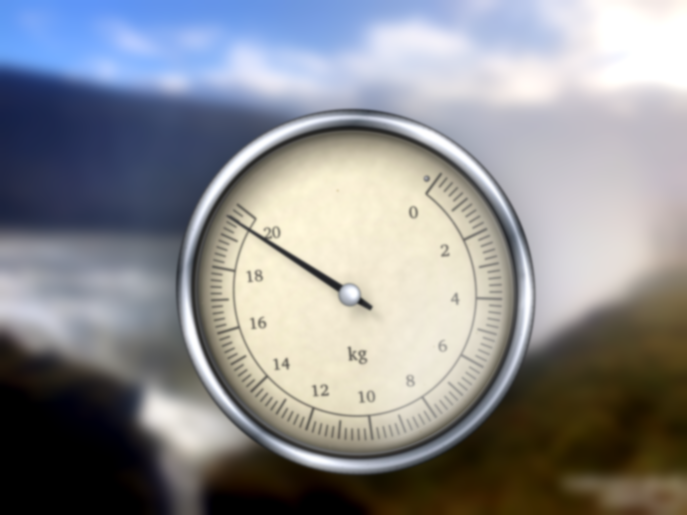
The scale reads 19.6 kg
